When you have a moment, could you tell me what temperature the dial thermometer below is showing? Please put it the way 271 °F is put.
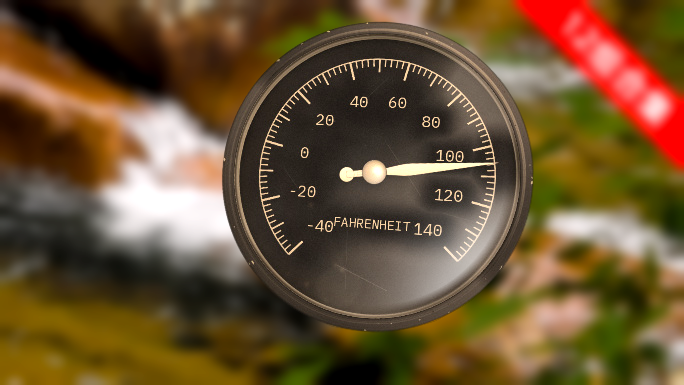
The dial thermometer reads 106 °F
